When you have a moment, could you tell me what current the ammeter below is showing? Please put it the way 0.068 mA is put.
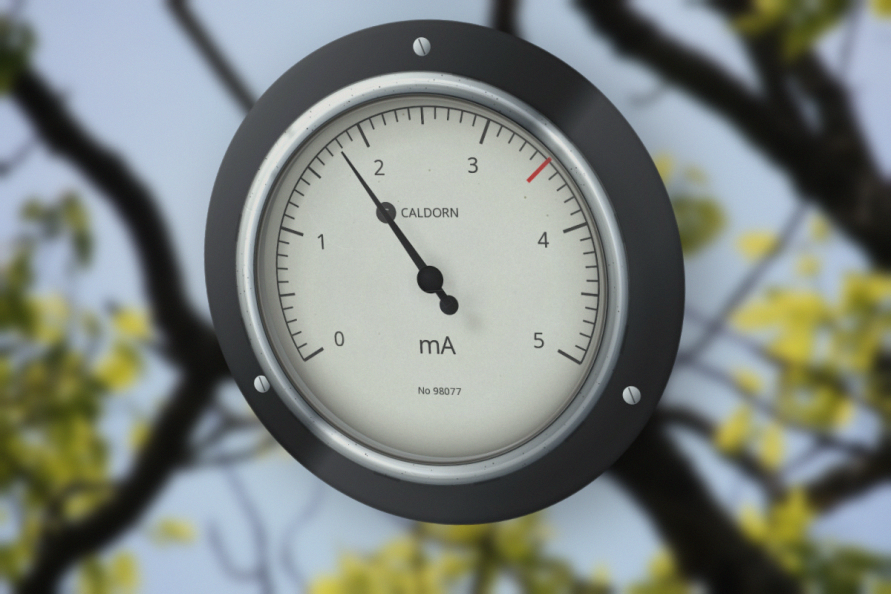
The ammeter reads 1.8 mA
